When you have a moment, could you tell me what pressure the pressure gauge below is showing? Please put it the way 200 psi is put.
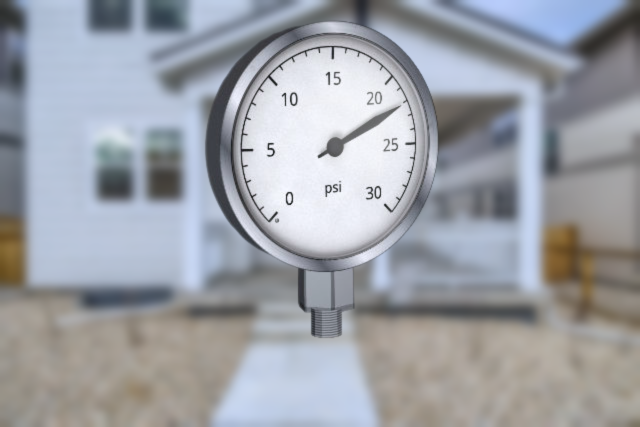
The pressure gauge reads 22 psi
